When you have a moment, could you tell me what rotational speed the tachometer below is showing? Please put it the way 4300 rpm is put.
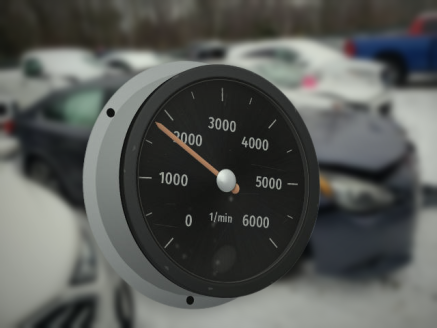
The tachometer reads 1750 rpm
